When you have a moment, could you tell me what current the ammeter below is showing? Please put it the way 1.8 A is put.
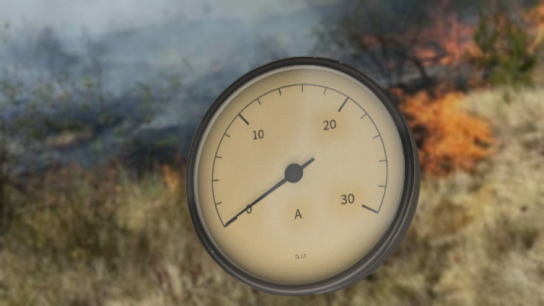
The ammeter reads 0 A
